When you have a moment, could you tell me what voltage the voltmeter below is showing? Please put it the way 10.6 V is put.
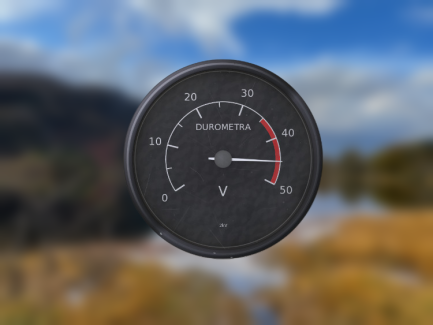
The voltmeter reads 45 V
